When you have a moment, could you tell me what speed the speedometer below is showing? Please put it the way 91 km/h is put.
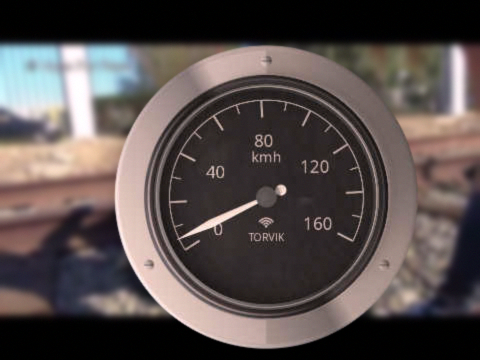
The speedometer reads 5 km/h
